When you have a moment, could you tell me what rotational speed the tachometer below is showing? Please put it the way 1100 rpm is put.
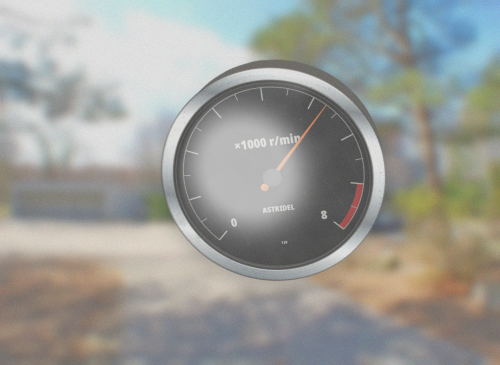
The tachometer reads 5250 rpm
